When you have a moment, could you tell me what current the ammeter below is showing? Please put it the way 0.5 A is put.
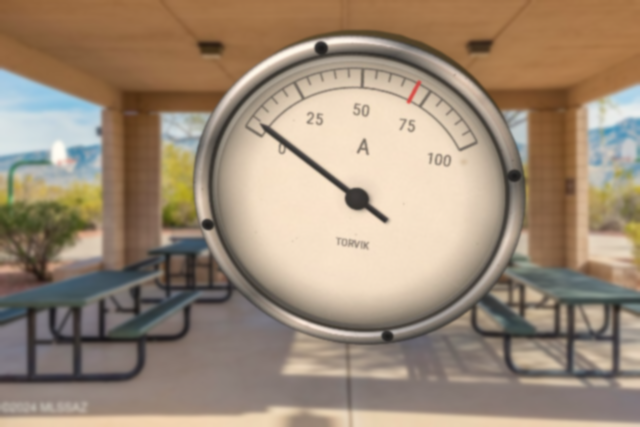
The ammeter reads 5 A
